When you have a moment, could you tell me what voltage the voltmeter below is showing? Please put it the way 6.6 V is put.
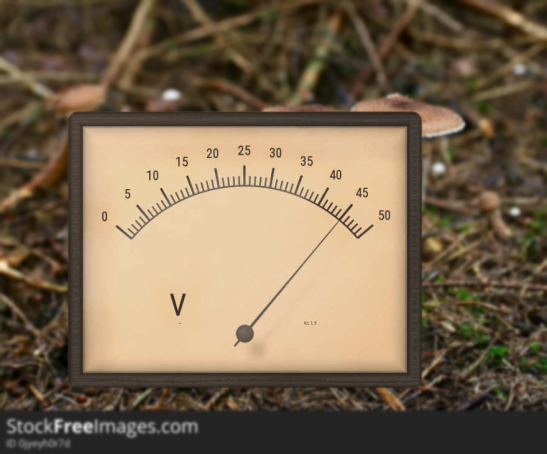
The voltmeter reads 45 V
